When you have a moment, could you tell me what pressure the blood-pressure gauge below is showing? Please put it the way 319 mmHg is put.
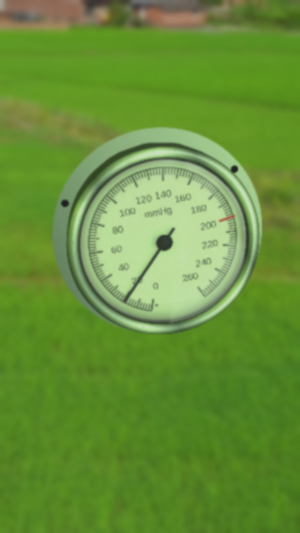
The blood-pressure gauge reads 20 mmHg
